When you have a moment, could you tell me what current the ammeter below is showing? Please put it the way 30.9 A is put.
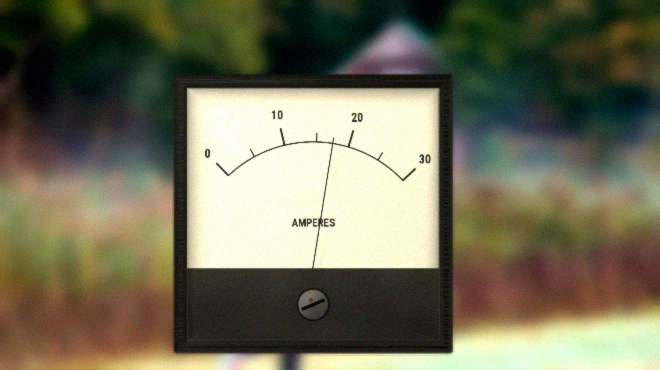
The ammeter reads 17.5 A
